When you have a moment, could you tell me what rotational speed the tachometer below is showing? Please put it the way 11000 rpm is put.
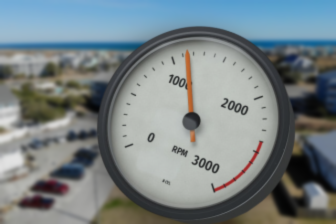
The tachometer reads 1150 rpm
